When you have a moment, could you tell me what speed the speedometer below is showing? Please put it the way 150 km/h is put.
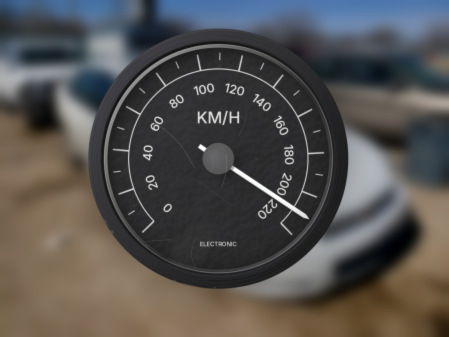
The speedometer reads 210 km/h
